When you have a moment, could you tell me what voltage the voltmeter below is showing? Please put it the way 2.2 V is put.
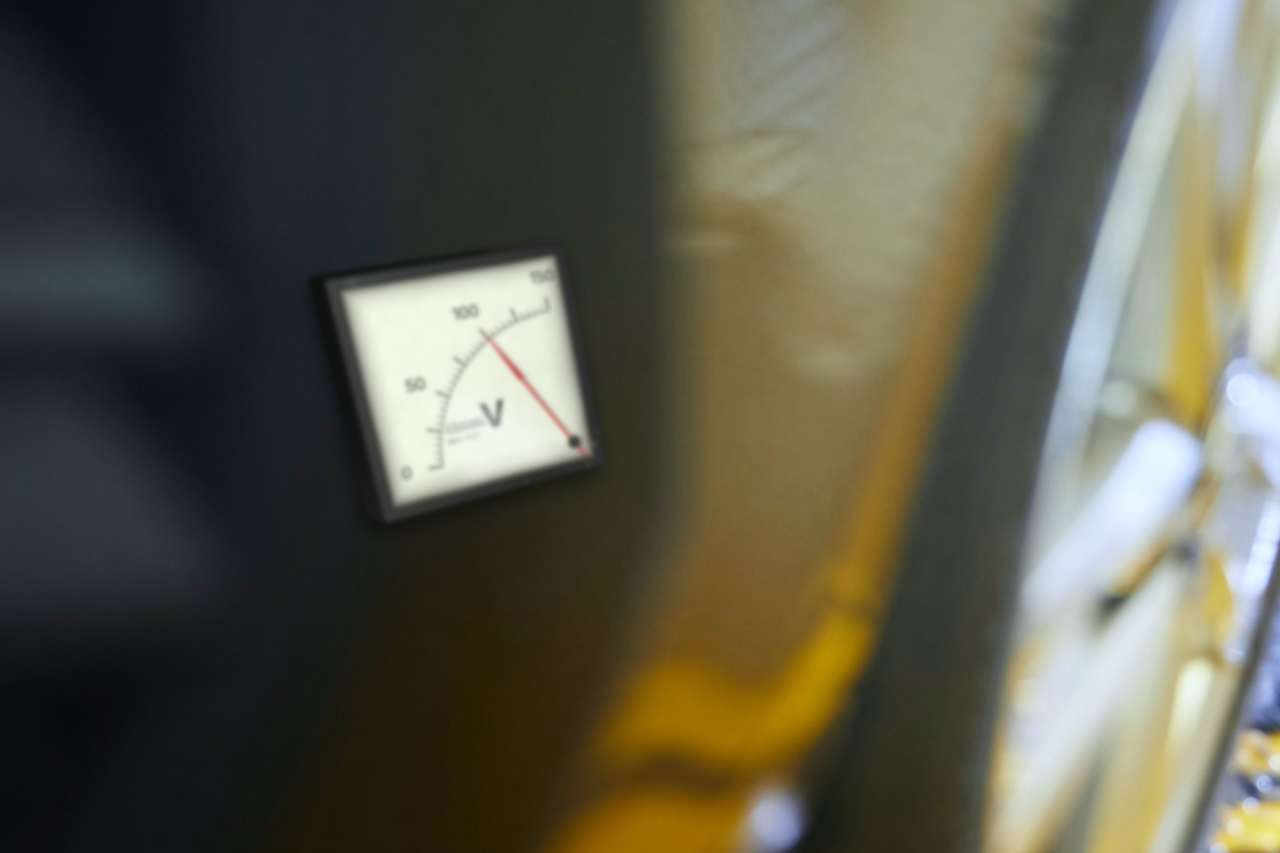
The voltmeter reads 100 V
